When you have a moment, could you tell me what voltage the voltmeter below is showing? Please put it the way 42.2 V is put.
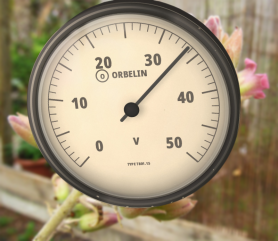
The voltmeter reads 33.5 V
